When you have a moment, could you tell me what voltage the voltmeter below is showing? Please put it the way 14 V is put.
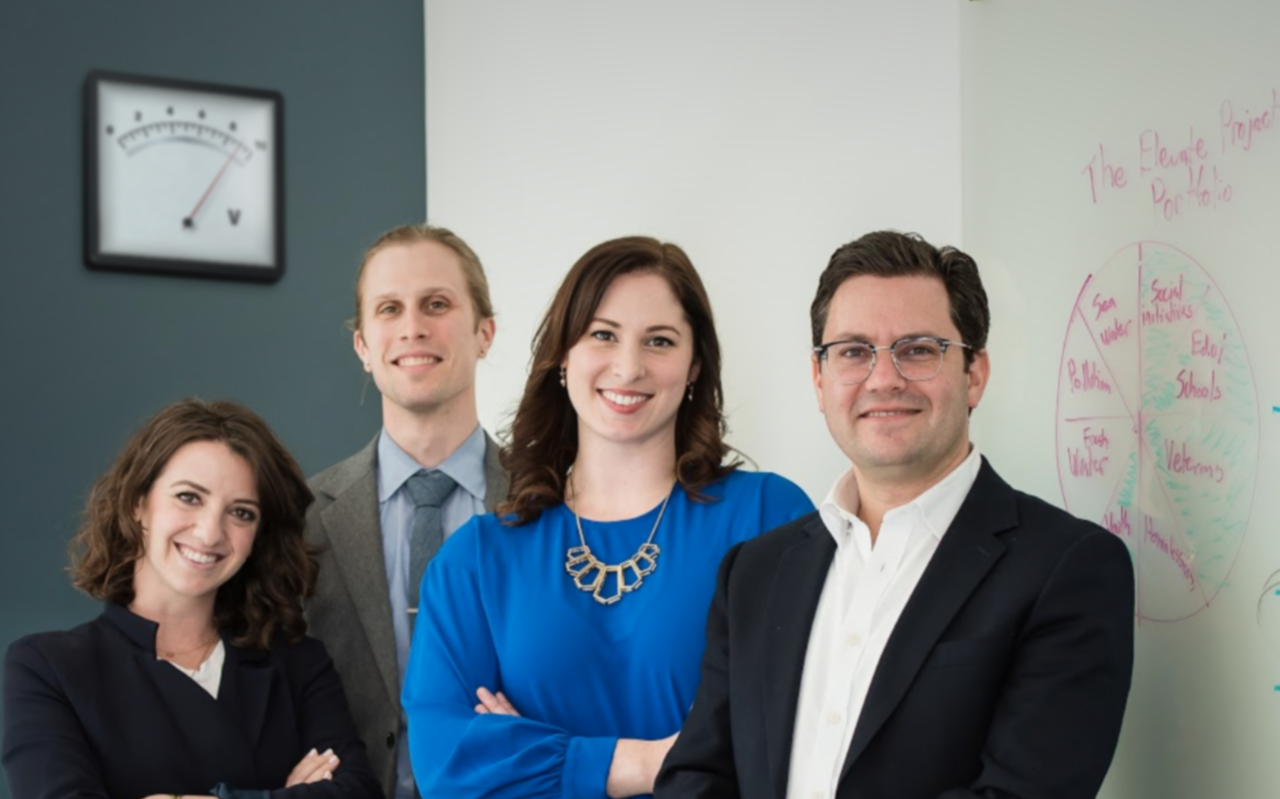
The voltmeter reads 9 V
